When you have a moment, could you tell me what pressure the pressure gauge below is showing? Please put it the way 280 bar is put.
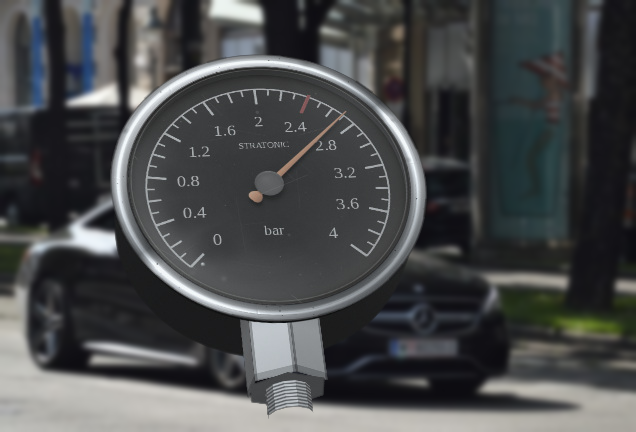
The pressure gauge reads 2.7 bar
